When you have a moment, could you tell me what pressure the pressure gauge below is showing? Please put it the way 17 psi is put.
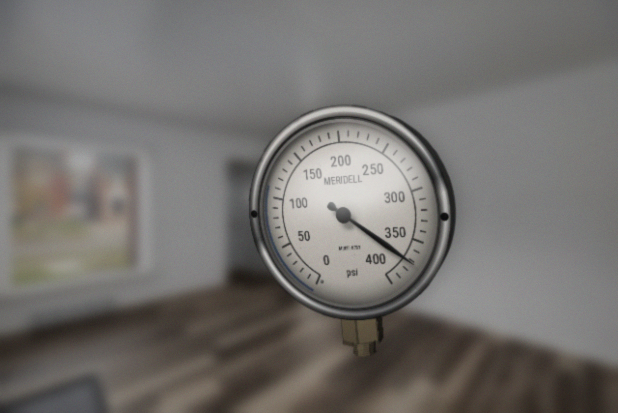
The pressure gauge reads 370 psi
